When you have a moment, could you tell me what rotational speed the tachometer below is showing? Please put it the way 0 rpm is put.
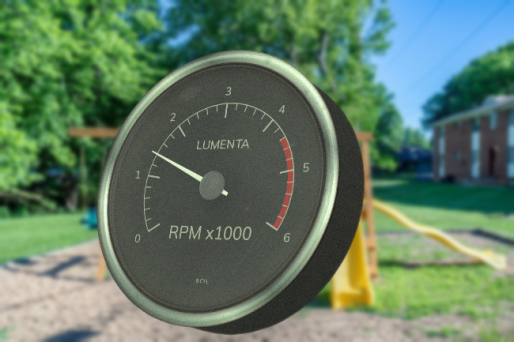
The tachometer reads 1400 rpm
